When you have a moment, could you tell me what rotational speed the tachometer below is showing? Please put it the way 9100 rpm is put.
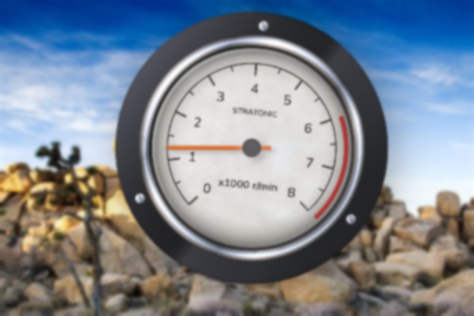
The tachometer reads 1250 rpm
